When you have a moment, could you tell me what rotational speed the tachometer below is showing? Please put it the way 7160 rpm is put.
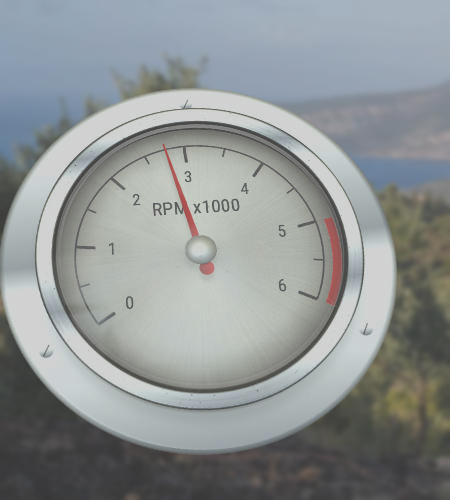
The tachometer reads 2750 rpm
